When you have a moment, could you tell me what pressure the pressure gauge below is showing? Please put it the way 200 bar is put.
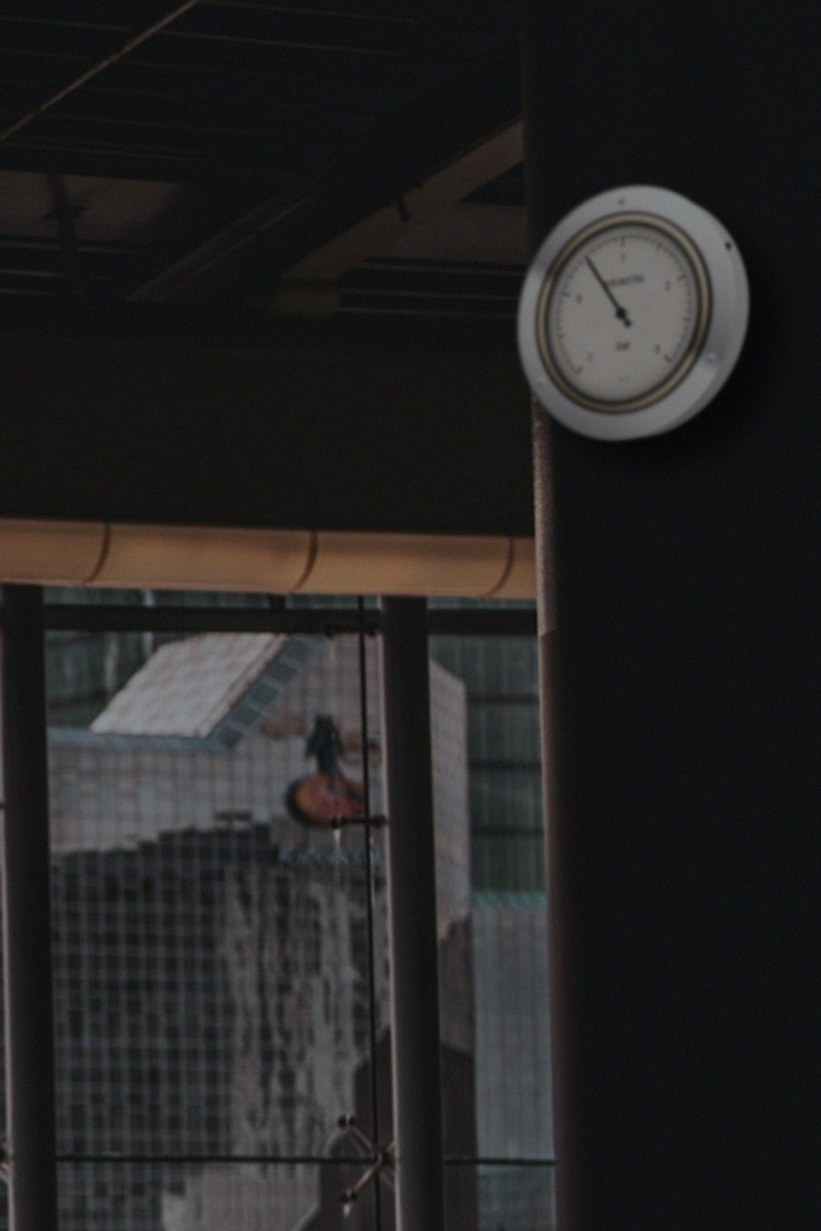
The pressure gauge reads 0.5 bar
